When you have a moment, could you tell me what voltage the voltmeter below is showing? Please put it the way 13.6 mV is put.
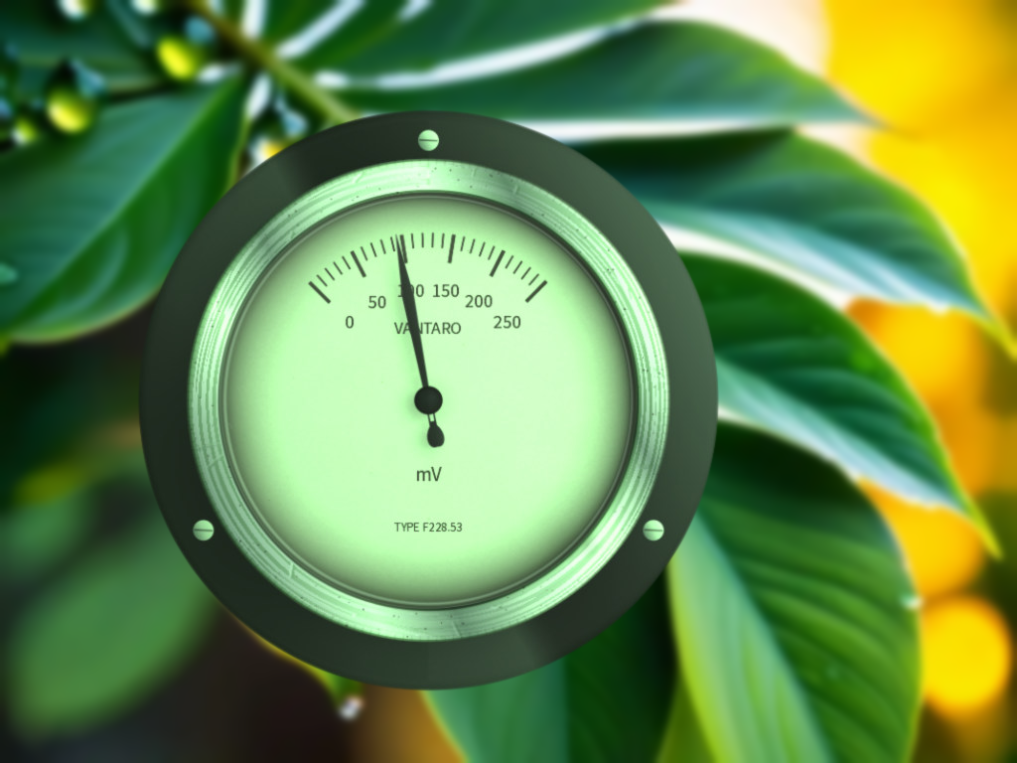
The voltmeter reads 95 mV
